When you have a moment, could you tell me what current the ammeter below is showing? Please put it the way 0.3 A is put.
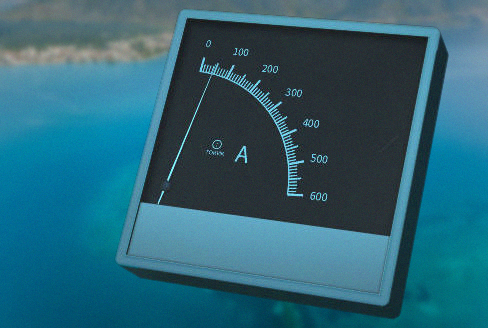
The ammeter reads 50 A
